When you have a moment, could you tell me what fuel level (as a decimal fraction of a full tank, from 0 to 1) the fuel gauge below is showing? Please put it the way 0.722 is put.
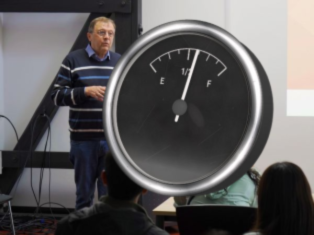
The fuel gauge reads 0.625
